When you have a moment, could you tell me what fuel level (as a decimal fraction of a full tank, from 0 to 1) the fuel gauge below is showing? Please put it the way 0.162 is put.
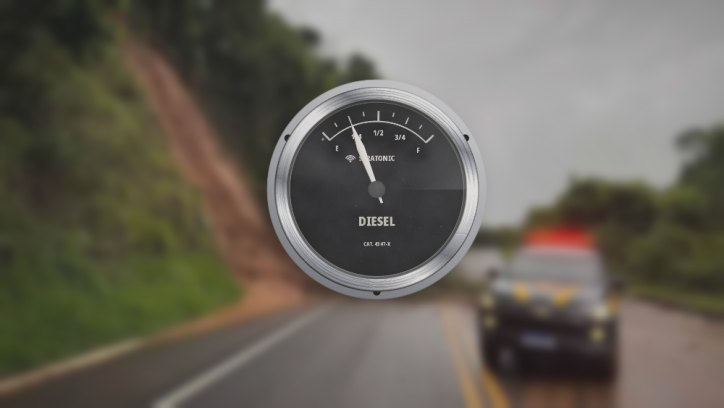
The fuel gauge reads 0.25
